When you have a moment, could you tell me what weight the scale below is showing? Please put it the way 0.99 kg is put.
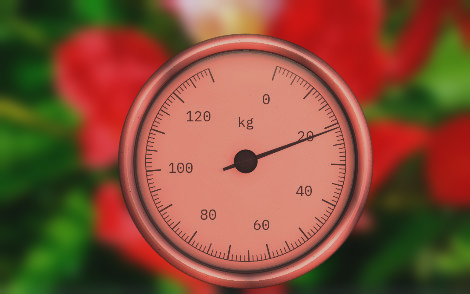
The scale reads 21 kg
